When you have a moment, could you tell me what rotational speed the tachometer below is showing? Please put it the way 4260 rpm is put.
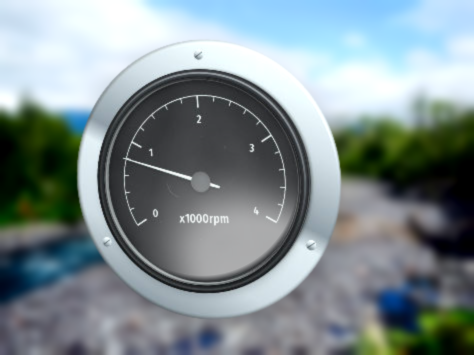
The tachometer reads 800 rpm
